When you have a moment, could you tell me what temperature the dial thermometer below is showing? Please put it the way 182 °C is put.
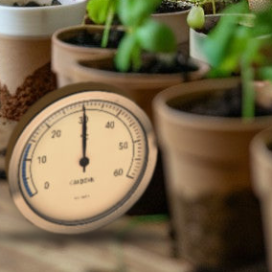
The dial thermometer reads 30 °C
